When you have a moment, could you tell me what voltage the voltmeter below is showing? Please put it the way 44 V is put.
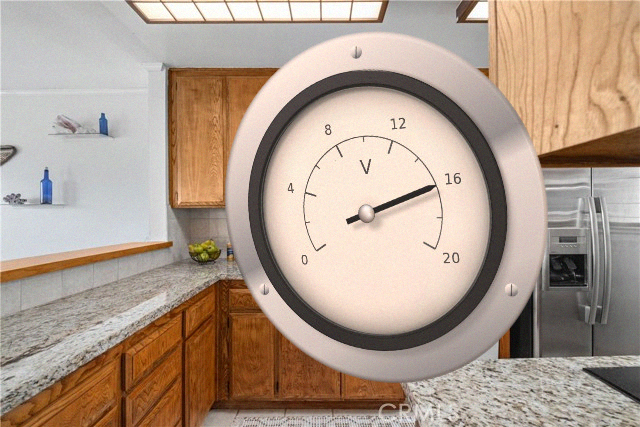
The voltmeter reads 16 V
